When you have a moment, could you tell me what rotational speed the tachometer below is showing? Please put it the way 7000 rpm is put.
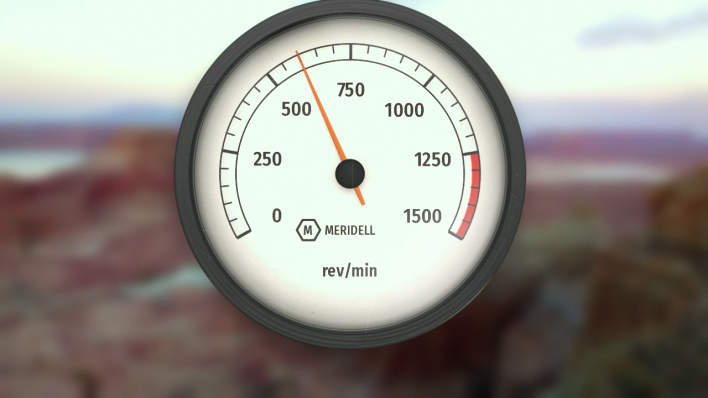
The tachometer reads 600 rpm
